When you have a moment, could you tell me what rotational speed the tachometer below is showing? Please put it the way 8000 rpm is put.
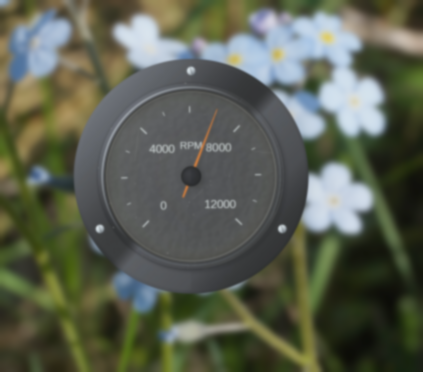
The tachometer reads 7000 rpm
